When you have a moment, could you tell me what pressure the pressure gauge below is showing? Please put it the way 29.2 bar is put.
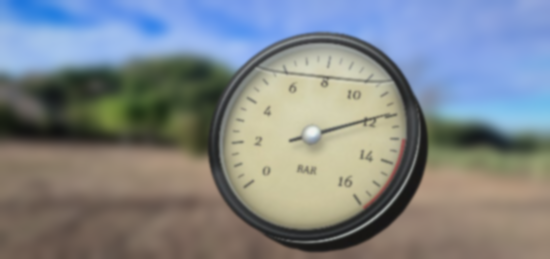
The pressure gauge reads 12 bar
